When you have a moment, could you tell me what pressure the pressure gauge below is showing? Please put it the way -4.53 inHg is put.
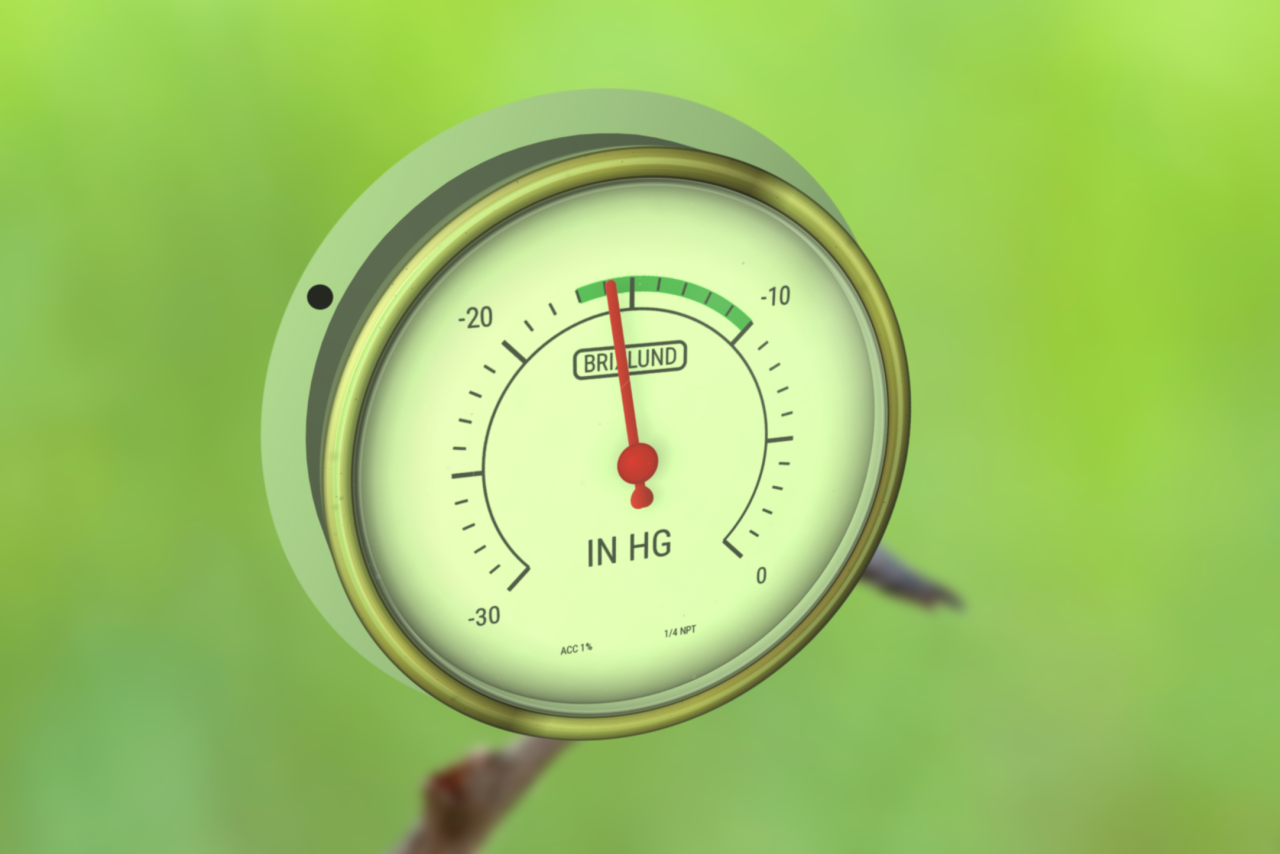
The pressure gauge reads -16 inHg
